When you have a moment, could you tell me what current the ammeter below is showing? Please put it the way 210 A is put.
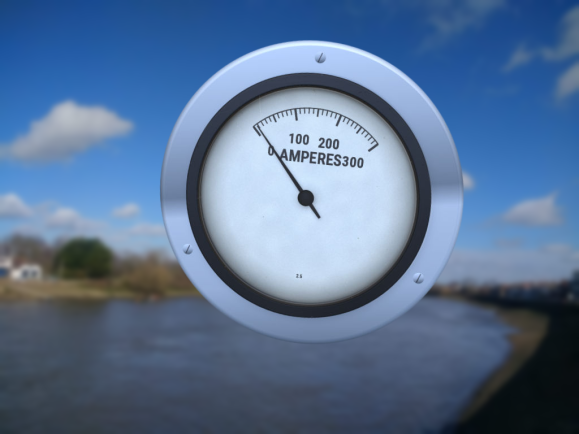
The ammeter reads 10 A
